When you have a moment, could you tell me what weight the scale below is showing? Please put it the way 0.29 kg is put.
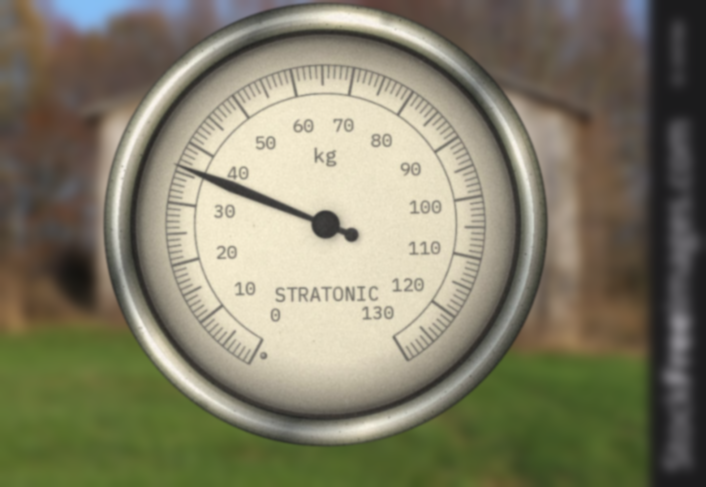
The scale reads 36 kg
